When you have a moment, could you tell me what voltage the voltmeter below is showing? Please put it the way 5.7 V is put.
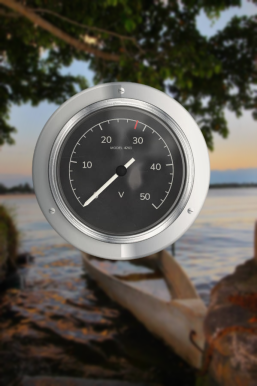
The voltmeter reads 0 V
